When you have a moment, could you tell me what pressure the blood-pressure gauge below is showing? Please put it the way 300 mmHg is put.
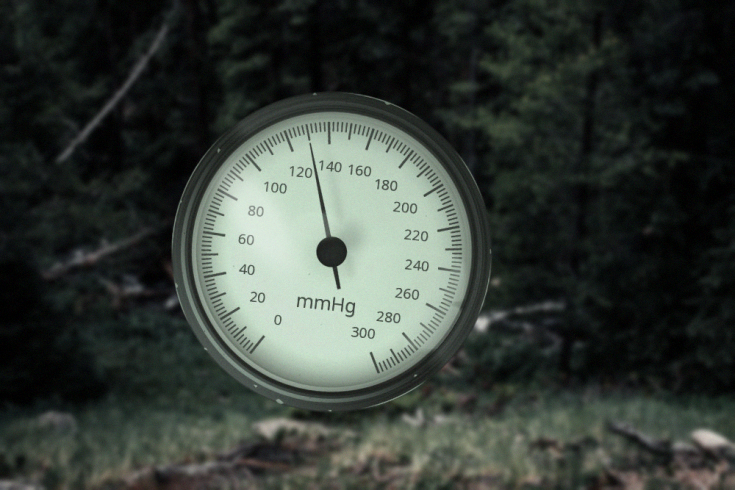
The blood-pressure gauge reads 130 mmHg
